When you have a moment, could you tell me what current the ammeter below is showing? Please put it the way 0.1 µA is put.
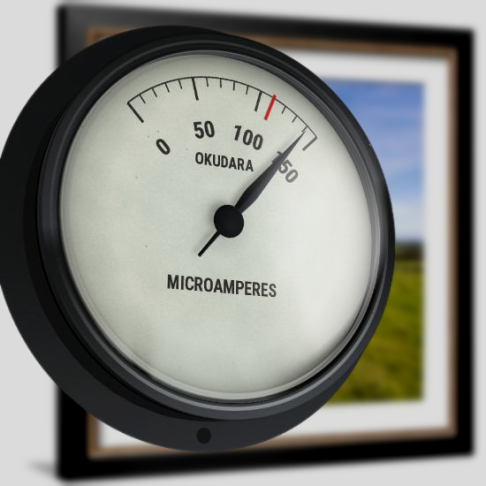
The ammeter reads 140 µA
